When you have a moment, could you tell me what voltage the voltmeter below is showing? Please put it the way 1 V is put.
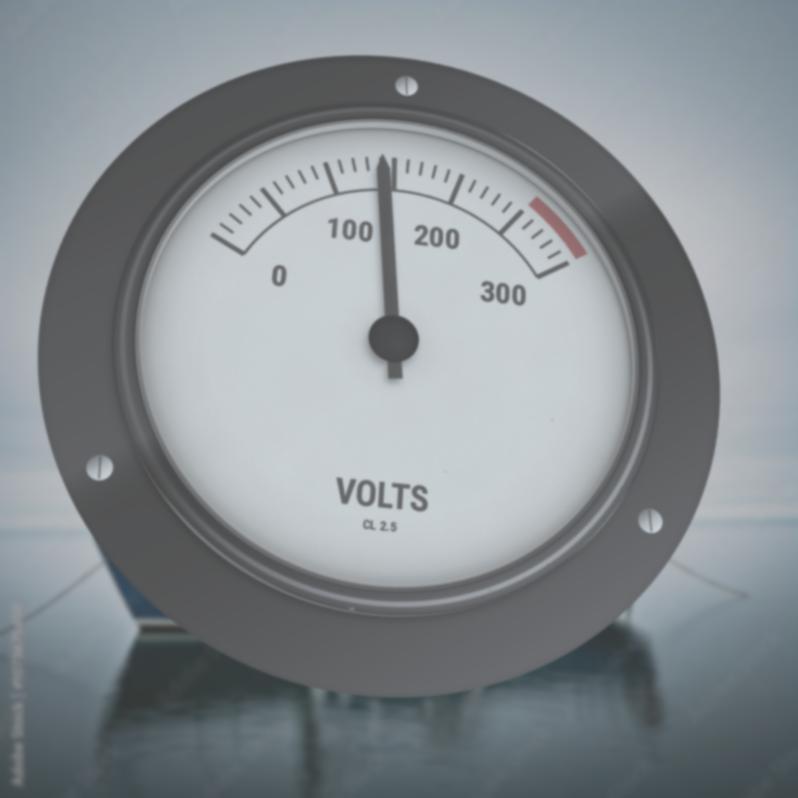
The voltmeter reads 140 V
